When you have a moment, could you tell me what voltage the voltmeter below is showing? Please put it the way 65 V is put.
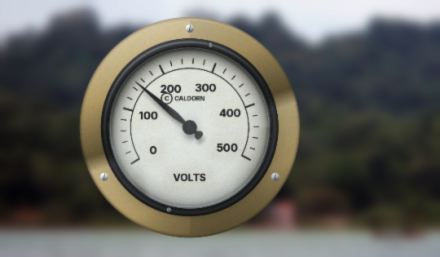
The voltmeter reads 150 V
